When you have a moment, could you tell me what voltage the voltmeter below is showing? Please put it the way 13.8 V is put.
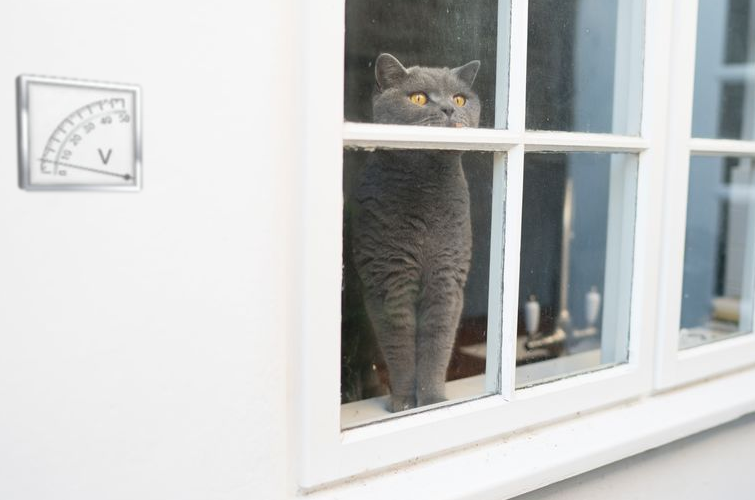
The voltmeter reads 5 V
